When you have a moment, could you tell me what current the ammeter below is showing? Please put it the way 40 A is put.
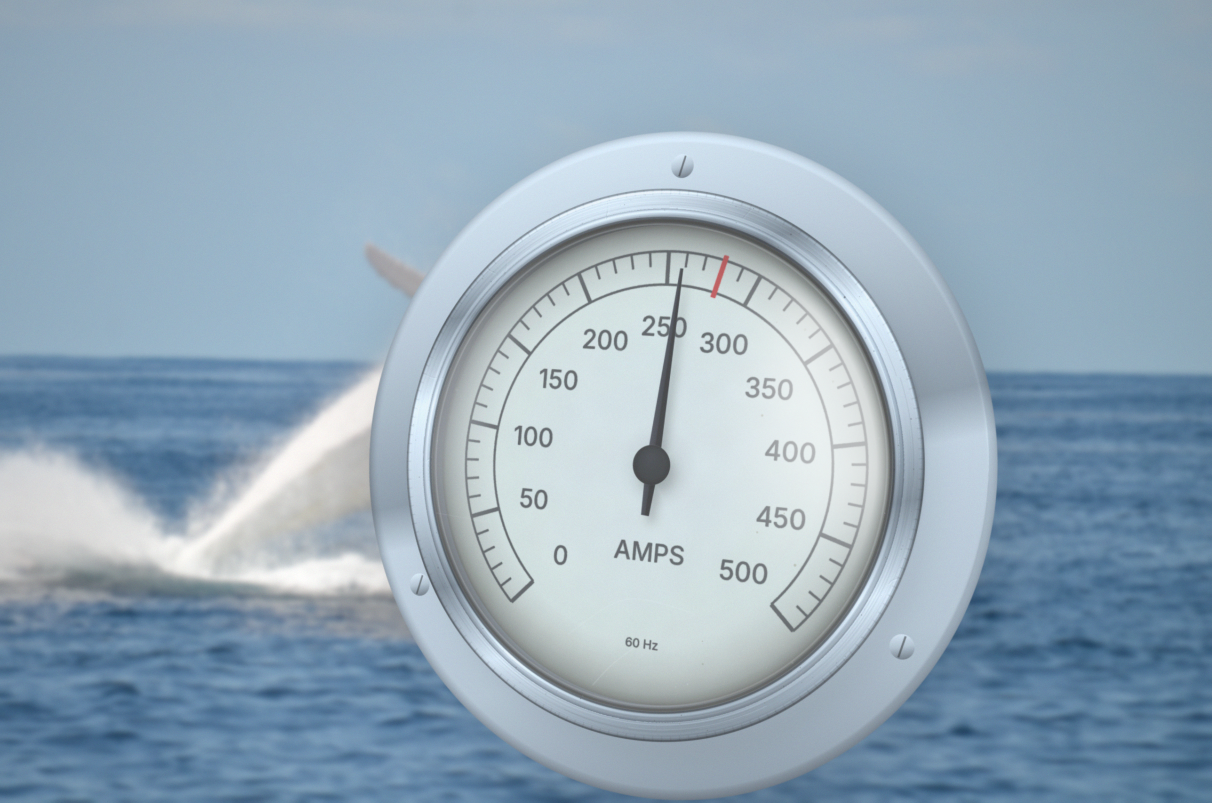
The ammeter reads 260 A
